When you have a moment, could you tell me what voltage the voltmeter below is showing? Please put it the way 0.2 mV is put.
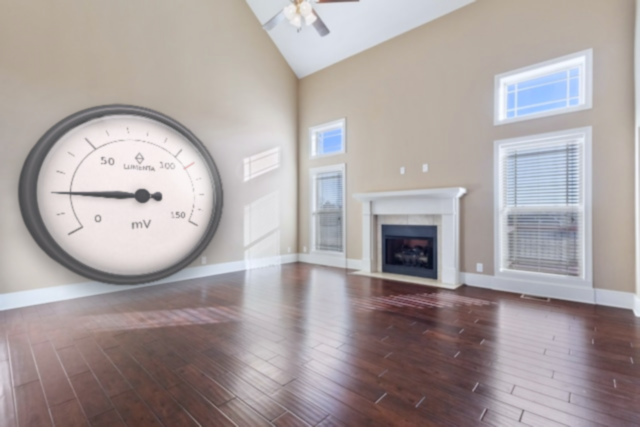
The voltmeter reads 20 mV
